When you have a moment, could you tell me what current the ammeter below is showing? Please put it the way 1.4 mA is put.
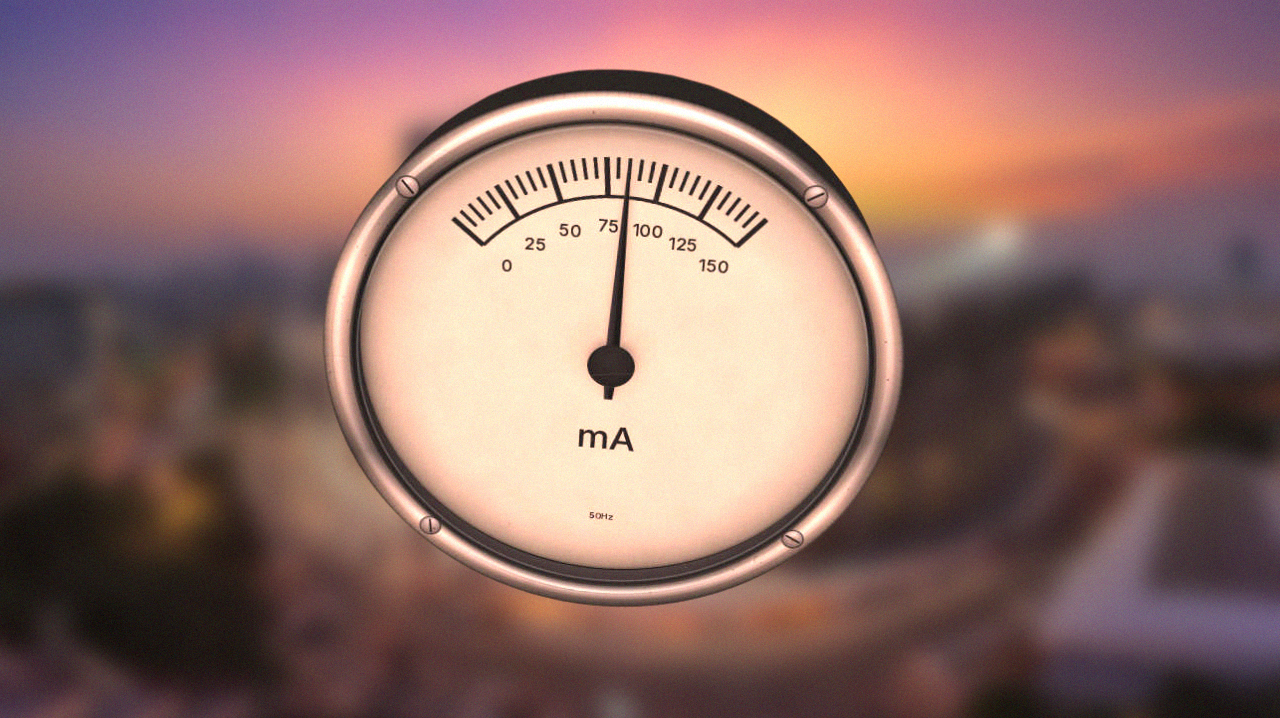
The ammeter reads 85 mA
